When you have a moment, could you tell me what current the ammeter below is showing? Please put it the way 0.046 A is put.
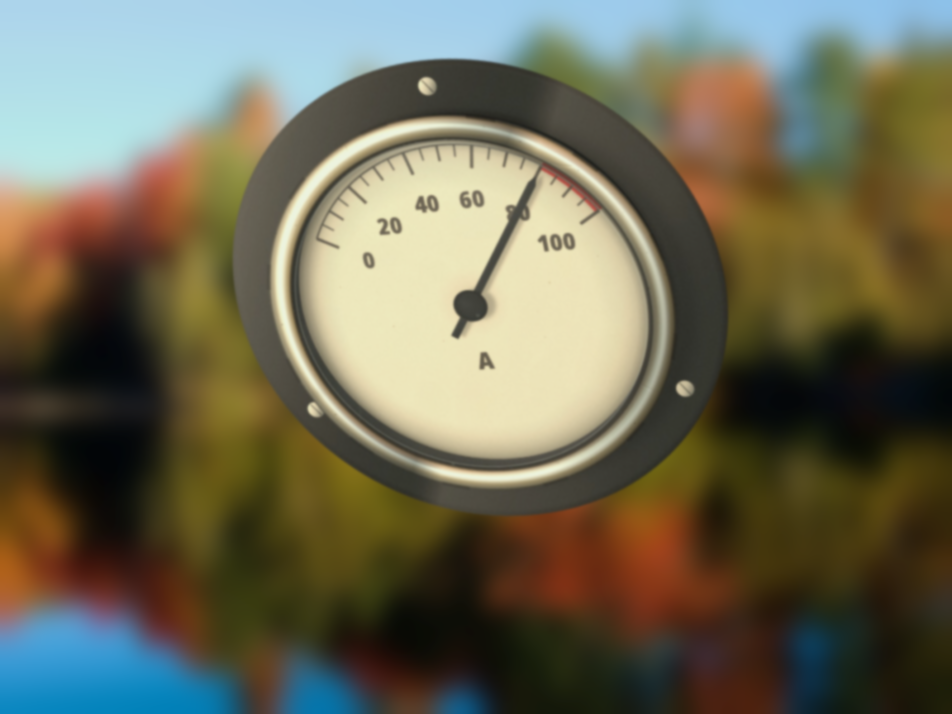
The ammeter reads 80 A
